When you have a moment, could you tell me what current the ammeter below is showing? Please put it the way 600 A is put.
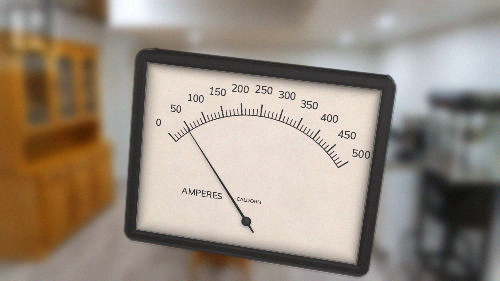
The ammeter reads 50 A
